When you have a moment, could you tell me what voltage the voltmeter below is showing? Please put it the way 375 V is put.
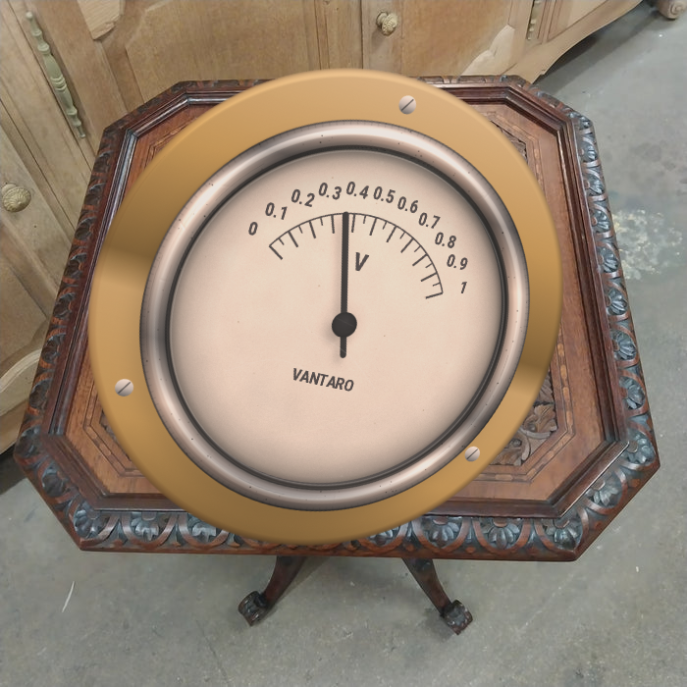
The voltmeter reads 0.35 V
